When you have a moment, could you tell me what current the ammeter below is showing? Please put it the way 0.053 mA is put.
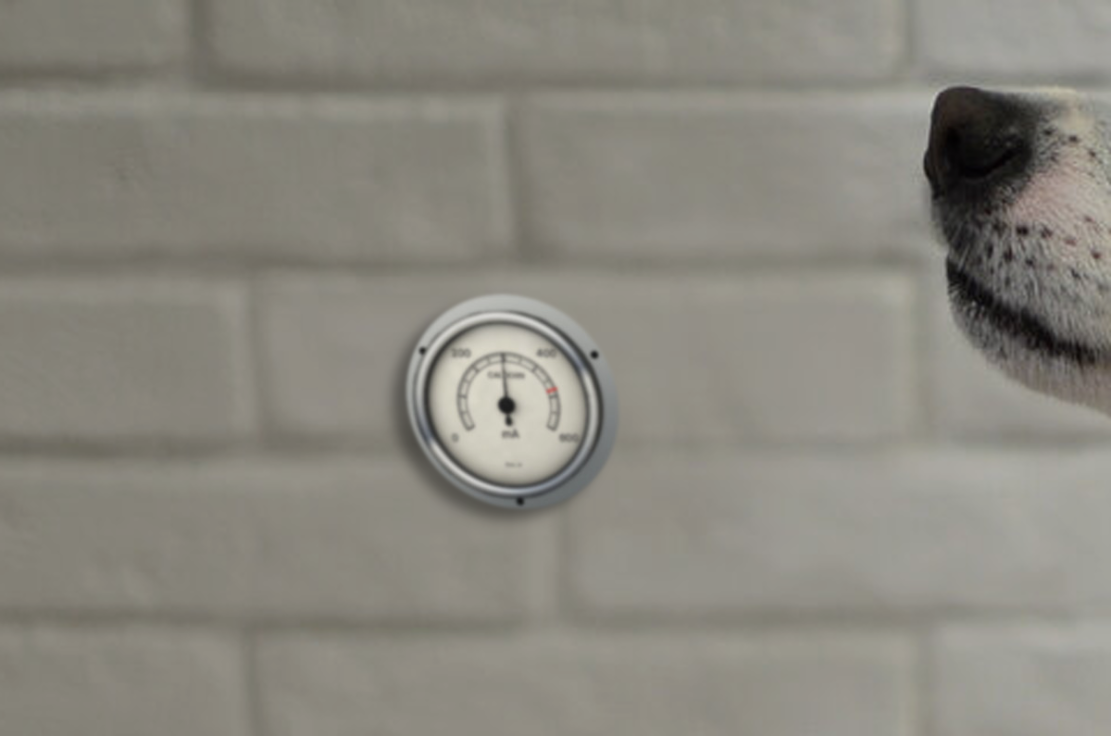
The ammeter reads 300 mA
